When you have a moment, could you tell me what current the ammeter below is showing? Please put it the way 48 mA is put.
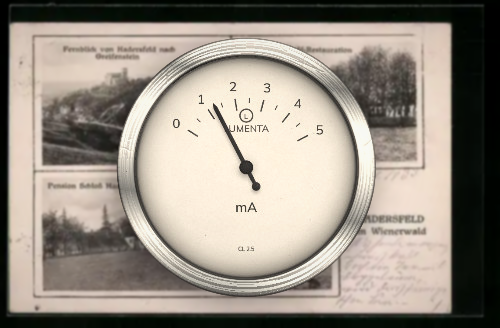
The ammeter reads 1.25 mA
